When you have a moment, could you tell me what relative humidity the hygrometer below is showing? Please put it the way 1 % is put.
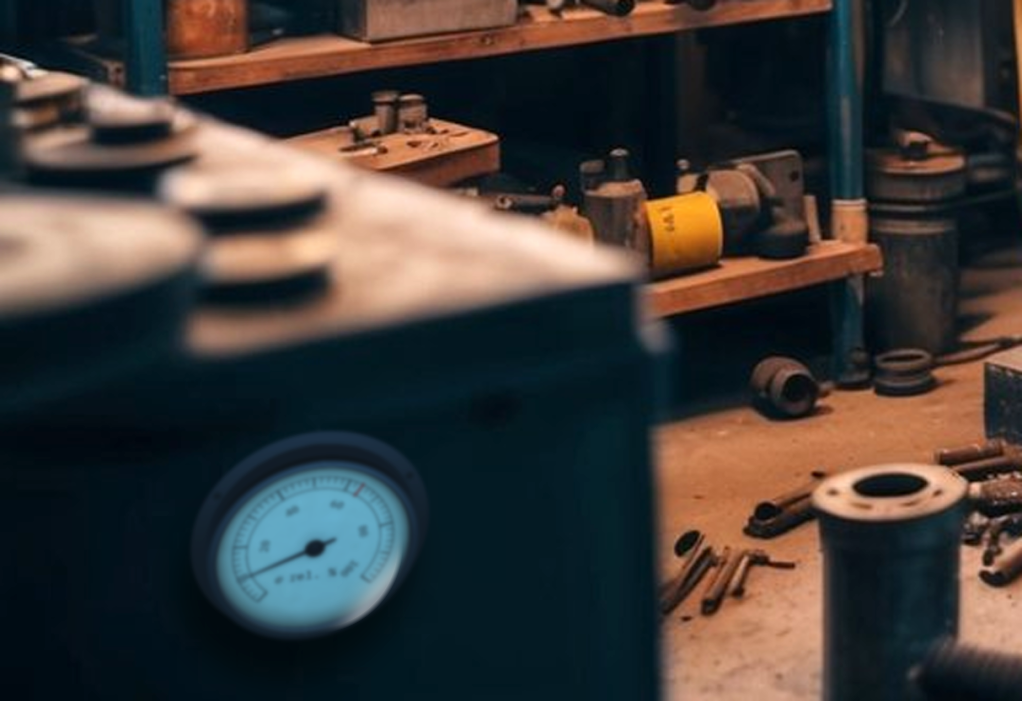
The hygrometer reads 10 %
